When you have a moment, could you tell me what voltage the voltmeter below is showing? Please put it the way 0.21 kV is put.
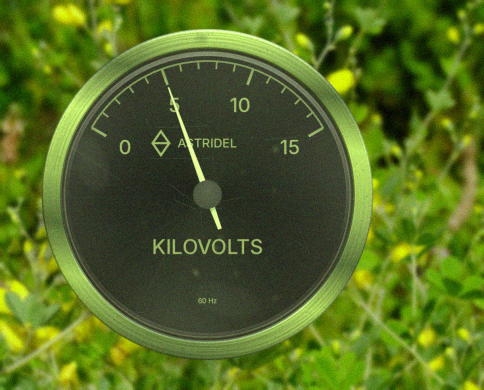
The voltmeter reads 5 kV
